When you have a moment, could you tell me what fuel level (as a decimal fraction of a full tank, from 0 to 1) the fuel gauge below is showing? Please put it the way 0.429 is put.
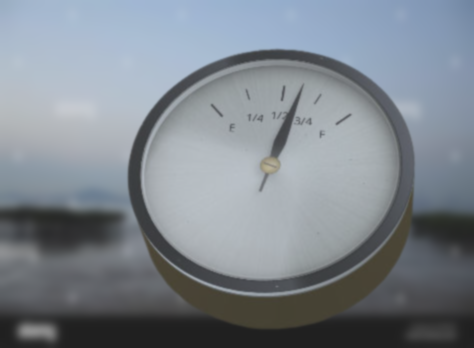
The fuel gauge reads 0.625
